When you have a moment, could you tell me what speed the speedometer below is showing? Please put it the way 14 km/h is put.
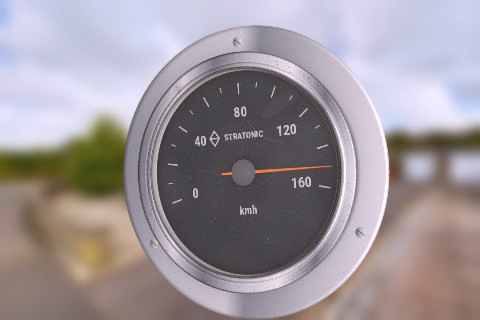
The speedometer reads 150 km/h
